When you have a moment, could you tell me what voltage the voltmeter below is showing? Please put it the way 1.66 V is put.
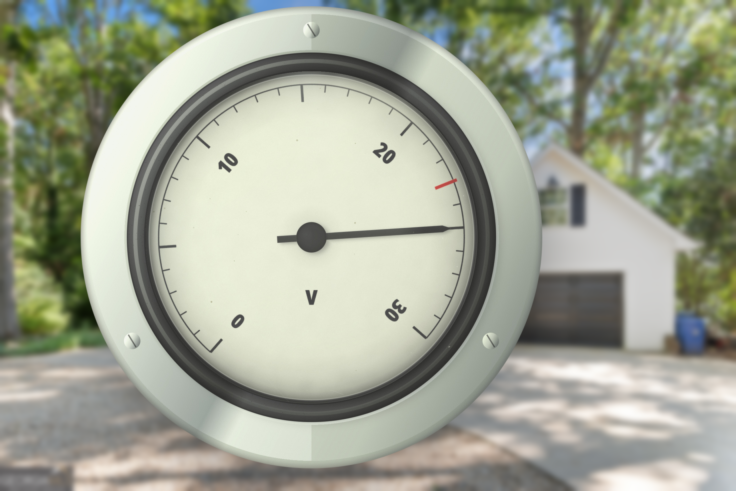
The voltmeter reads 25 V
